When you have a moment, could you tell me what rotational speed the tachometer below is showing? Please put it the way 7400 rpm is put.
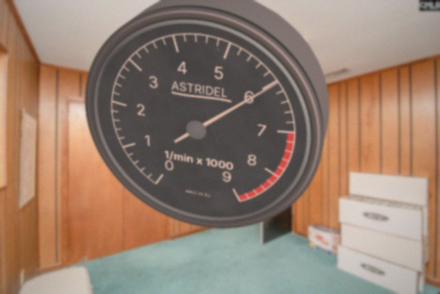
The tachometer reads 6000 rpm
